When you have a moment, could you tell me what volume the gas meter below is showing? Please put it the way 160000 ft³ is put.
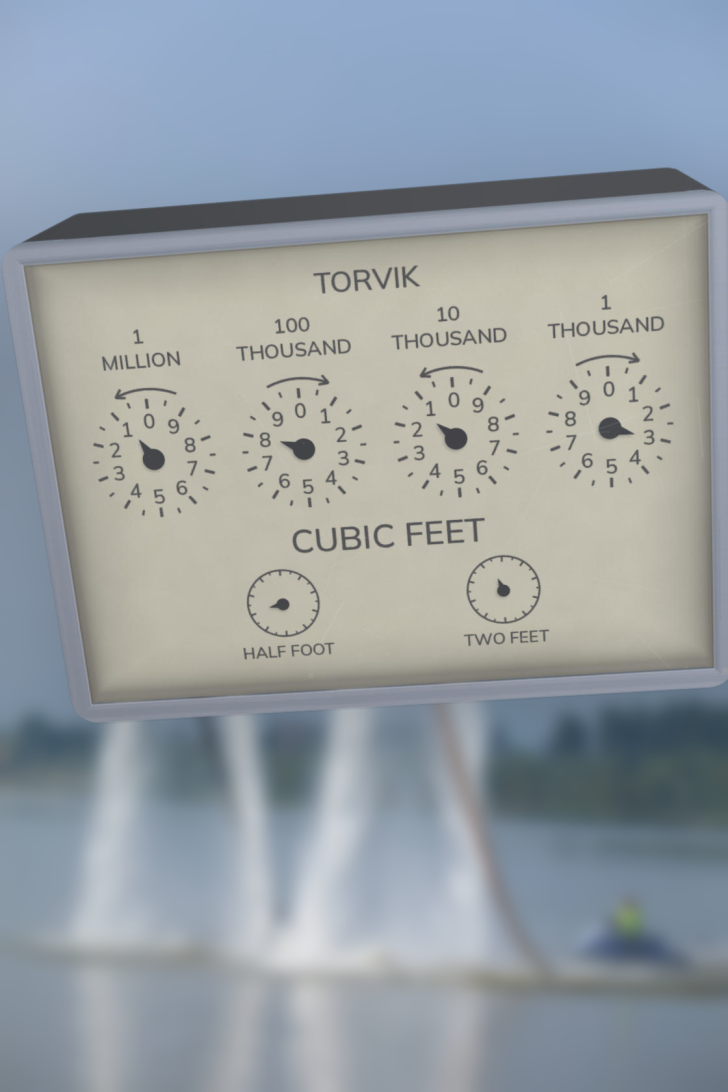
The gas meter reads 81300 ft³
